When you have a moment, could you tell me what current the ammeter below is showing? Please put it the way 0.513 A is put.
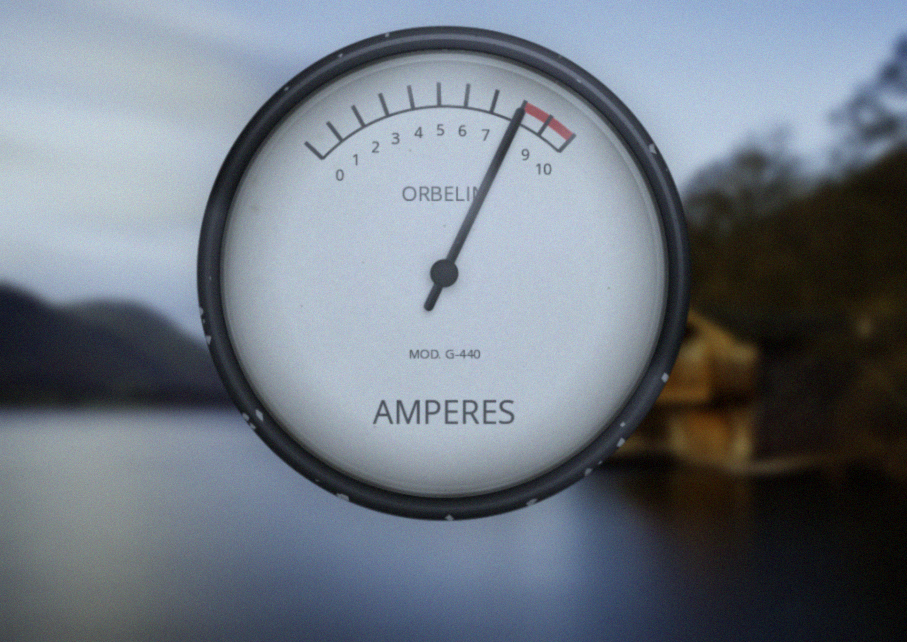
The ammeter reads 8 A
